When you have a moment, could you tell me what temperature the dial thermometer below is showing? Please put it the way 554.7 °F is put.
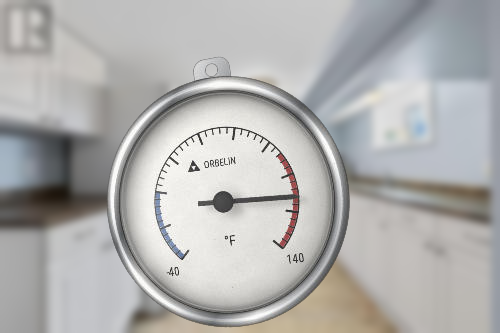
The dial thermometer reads 112 °F
